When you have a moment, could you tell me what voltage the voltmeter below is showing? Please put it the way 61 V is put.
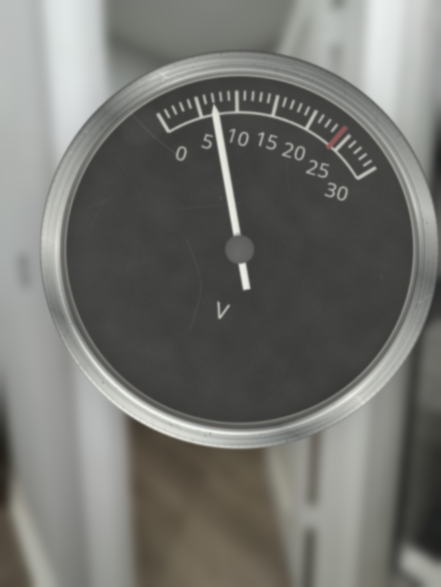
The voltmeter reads 7 V
